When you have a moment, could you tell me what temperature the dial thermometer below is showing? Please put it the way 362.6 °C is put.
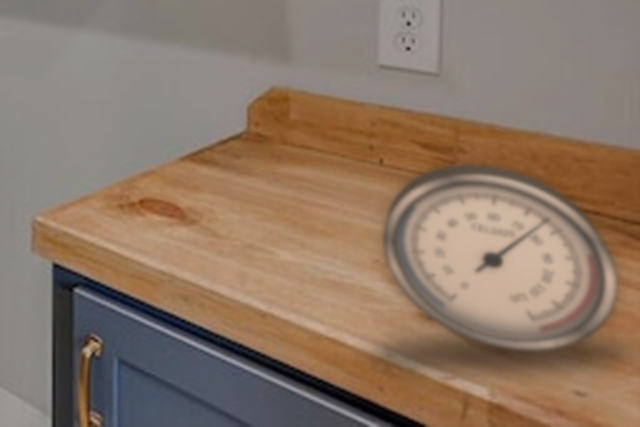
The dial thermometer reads 75 °C
